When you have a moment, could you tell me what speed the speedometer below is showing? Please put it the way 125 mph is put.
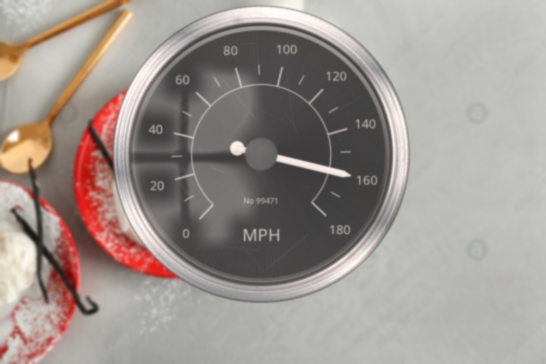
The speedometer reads 160 mph
